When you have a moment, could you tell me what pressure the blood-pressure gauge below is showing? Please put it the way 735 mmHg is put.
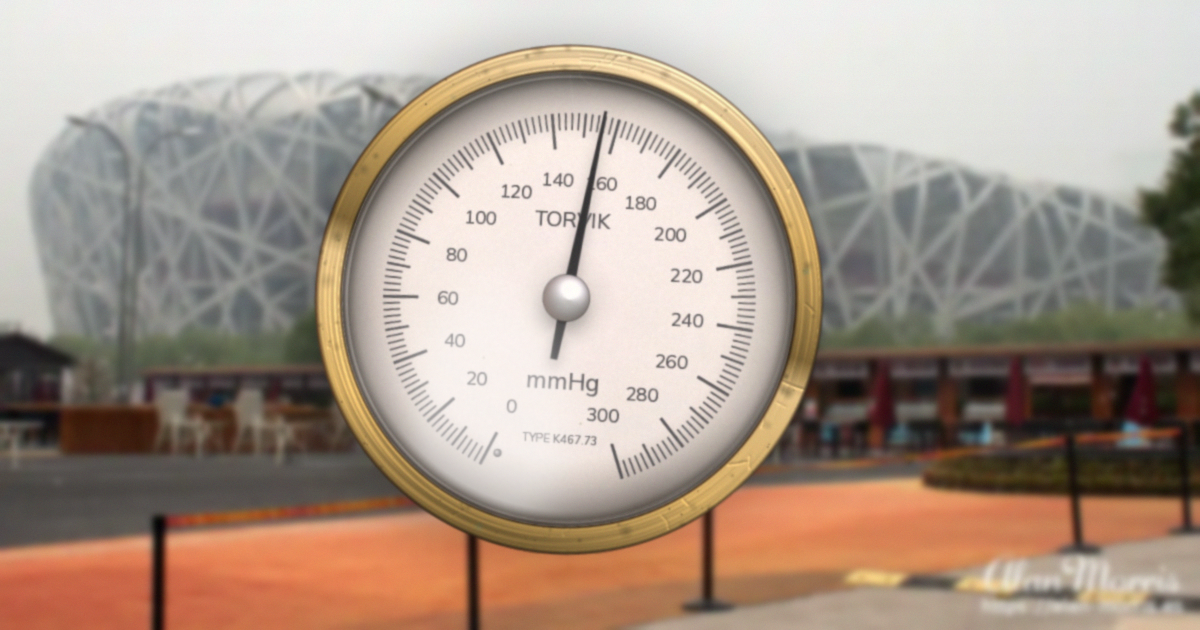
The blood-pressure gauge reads 156 mmHg
